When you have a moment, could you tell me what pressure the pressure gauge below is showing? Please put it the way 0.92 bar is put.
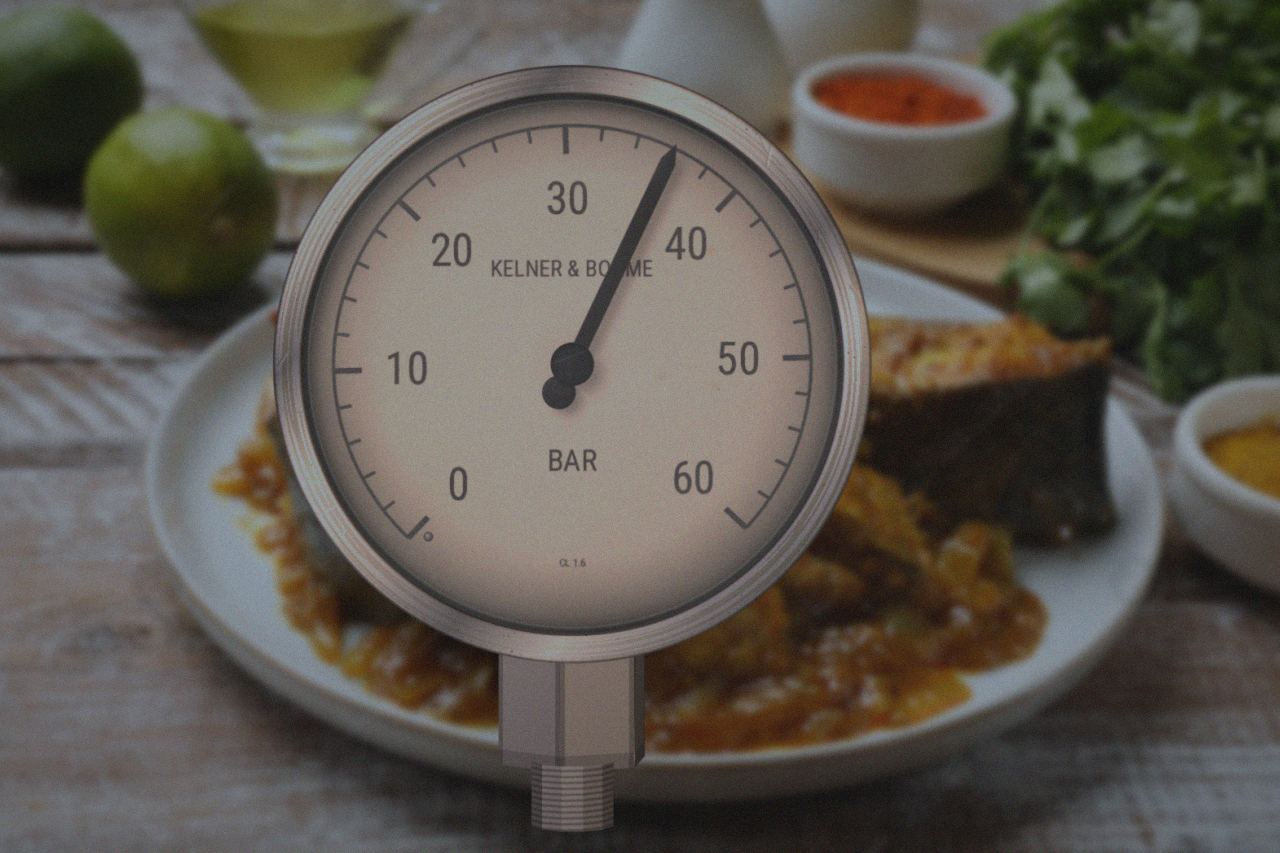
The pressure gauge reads 36 bar
